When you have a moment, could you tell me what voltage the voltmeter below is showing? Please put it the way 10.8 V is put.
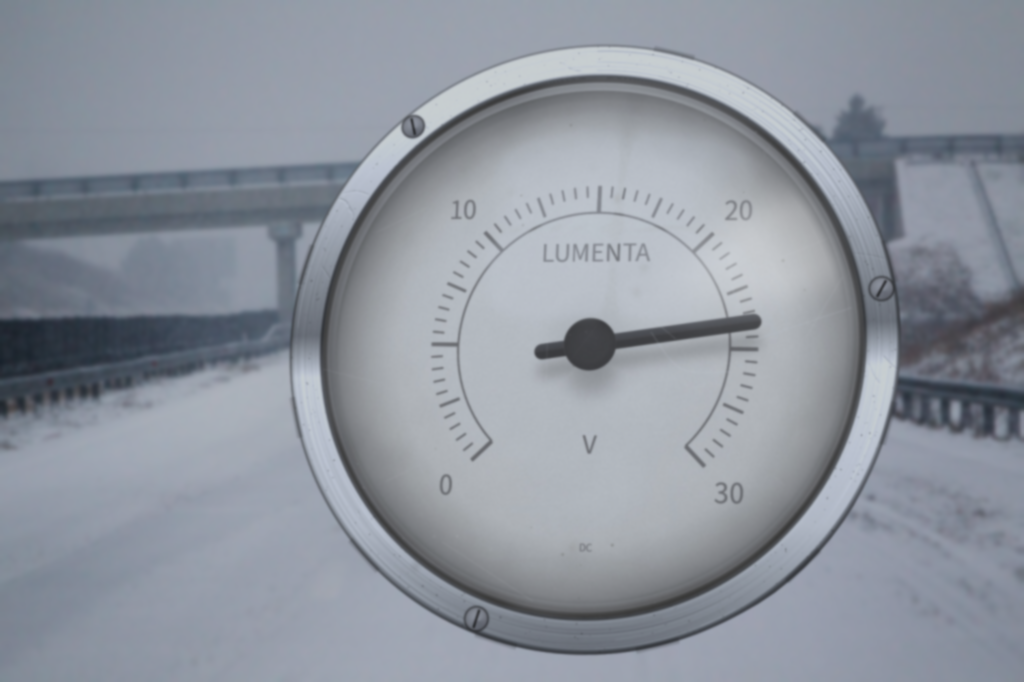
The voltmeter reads 24 V
